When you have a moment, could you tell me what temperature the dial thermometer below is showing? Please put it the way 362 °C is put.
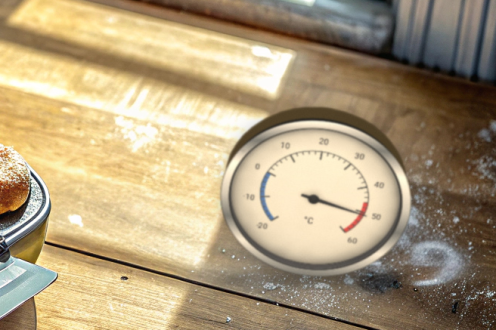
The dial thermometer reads 50 °C
